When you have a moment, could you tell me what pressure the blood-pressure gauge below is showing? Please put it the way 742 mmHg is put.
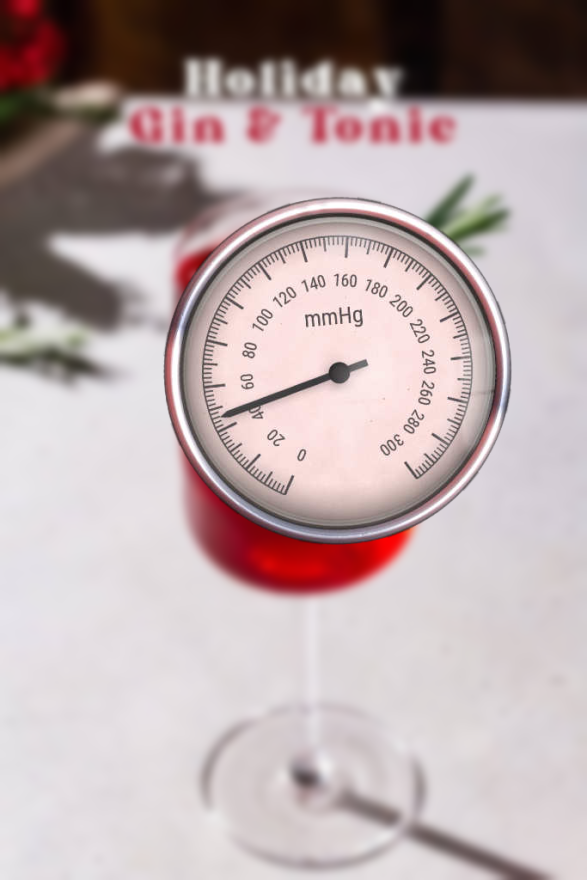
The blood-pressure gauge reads 46 mmHg
